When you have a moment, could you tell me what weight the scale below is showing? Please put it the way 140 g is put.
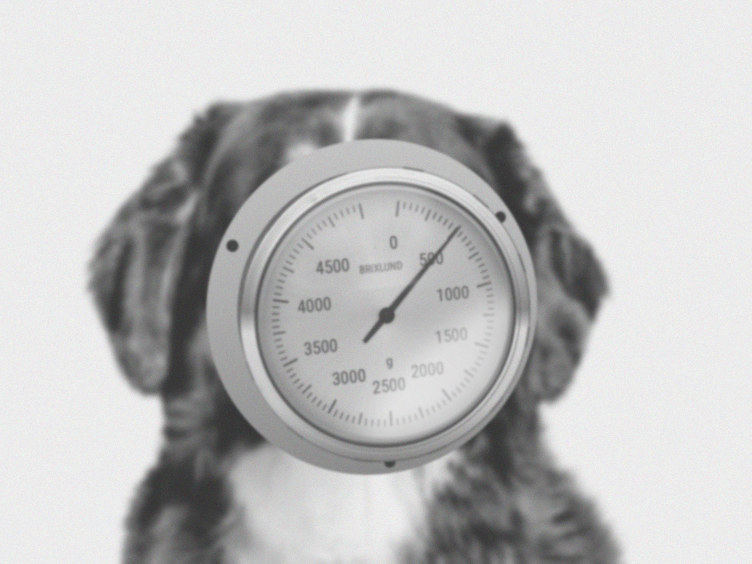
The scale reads 500 g
